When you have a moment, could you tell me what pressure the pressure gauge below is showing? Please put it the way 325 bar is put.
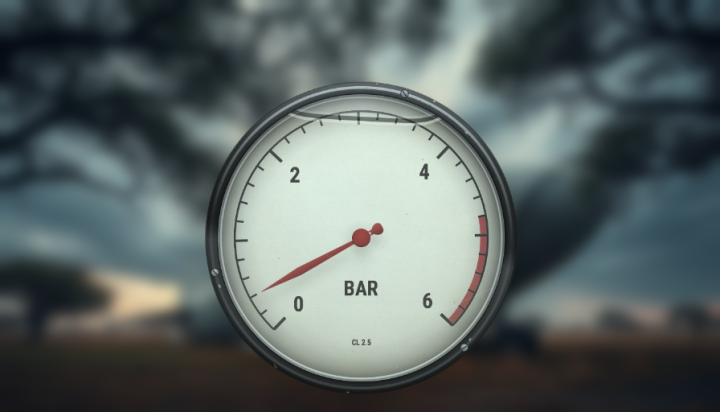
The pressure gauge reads 0.4 bar
